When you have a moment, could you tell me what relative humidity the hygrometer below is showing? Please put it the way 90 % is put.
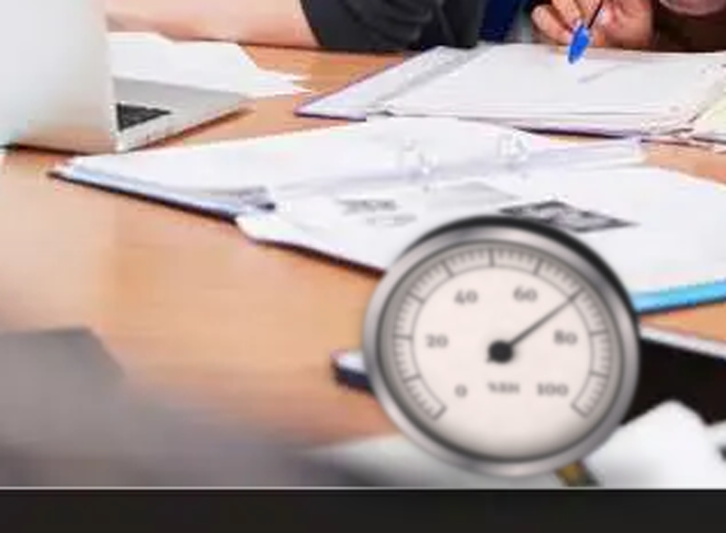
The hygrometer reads 70 %
